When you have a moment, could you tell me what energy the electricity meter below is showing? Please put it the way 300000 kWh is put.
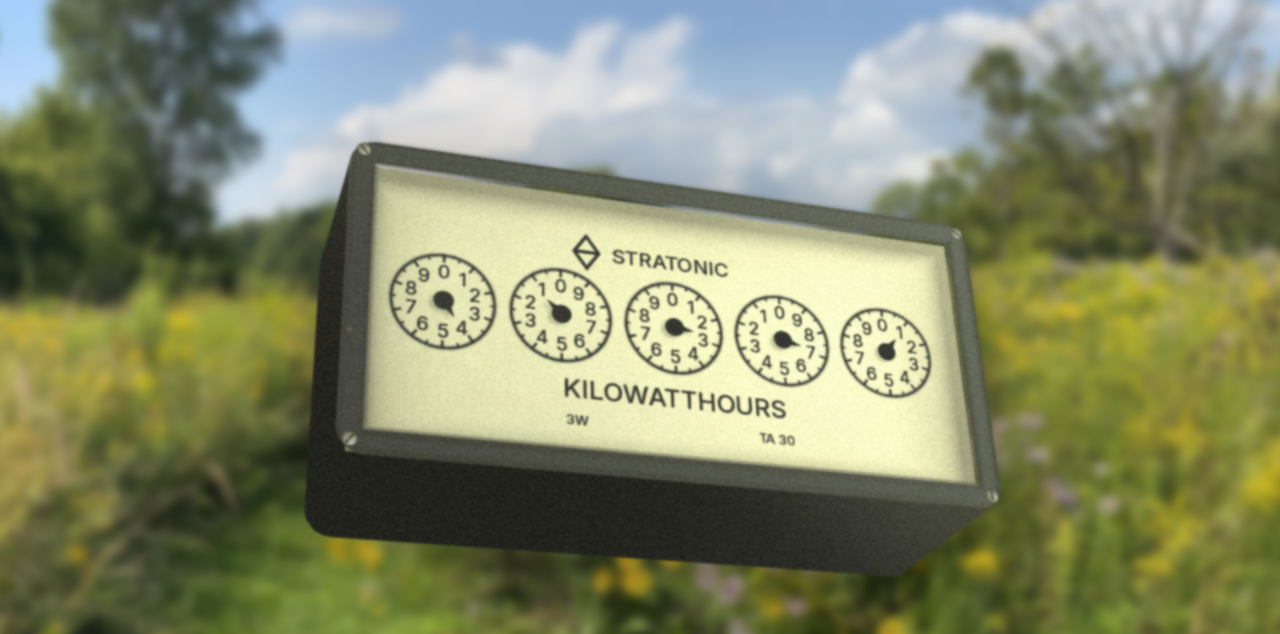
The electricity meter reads 41271 kWh
